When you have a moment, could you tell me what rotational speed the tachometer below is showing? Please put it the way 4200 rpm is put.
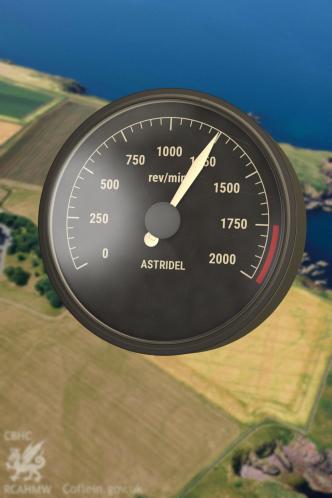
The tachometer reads 1250 rpm
